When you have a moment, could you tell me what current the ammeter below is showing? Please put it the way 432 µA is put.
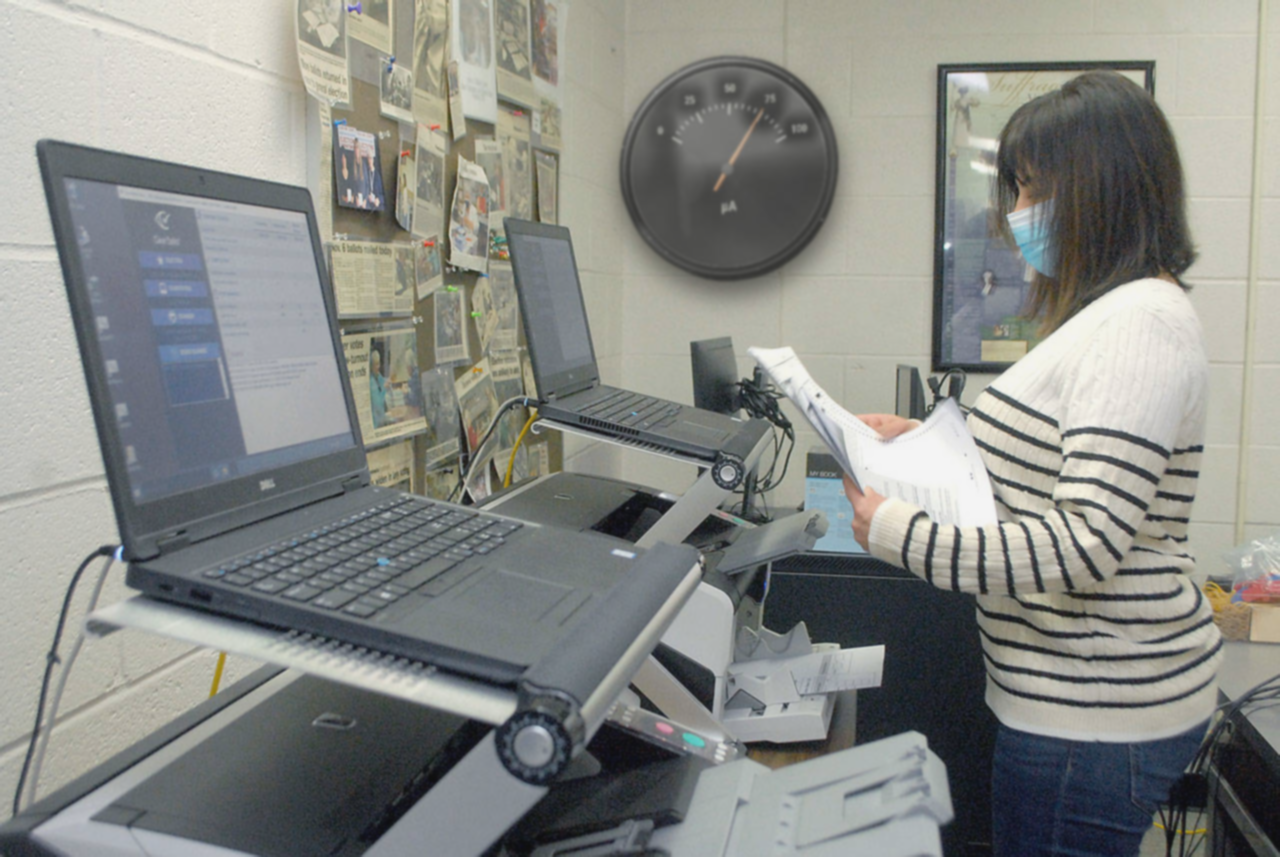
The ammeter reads 75 µA
